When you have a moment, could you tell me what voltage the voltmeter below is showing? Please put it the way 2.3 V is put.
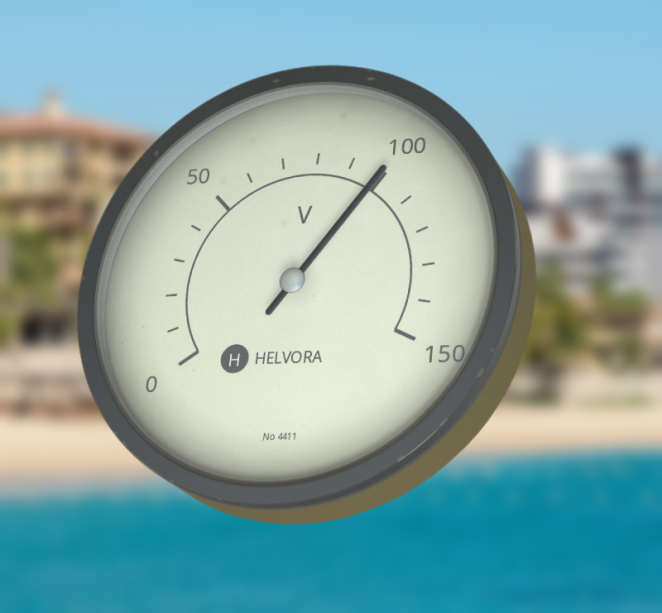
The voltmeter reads 100 V
